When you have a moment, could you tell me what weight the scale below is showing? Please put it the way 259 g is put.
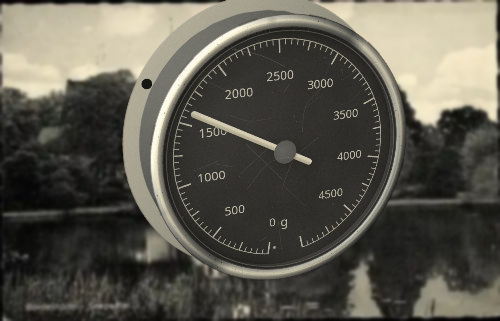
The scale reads 1600 g
